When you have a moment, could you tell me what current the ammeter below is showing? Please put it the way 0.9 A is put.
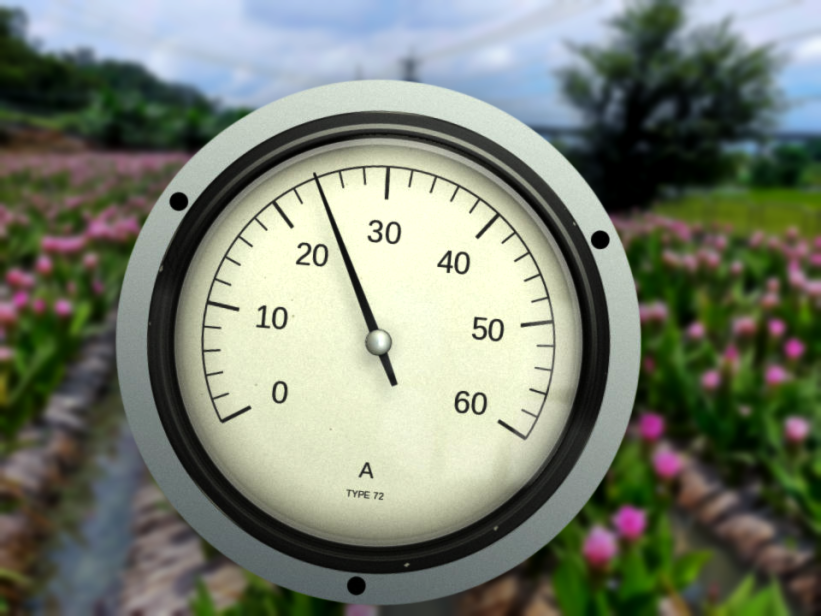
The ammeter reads 24 A
